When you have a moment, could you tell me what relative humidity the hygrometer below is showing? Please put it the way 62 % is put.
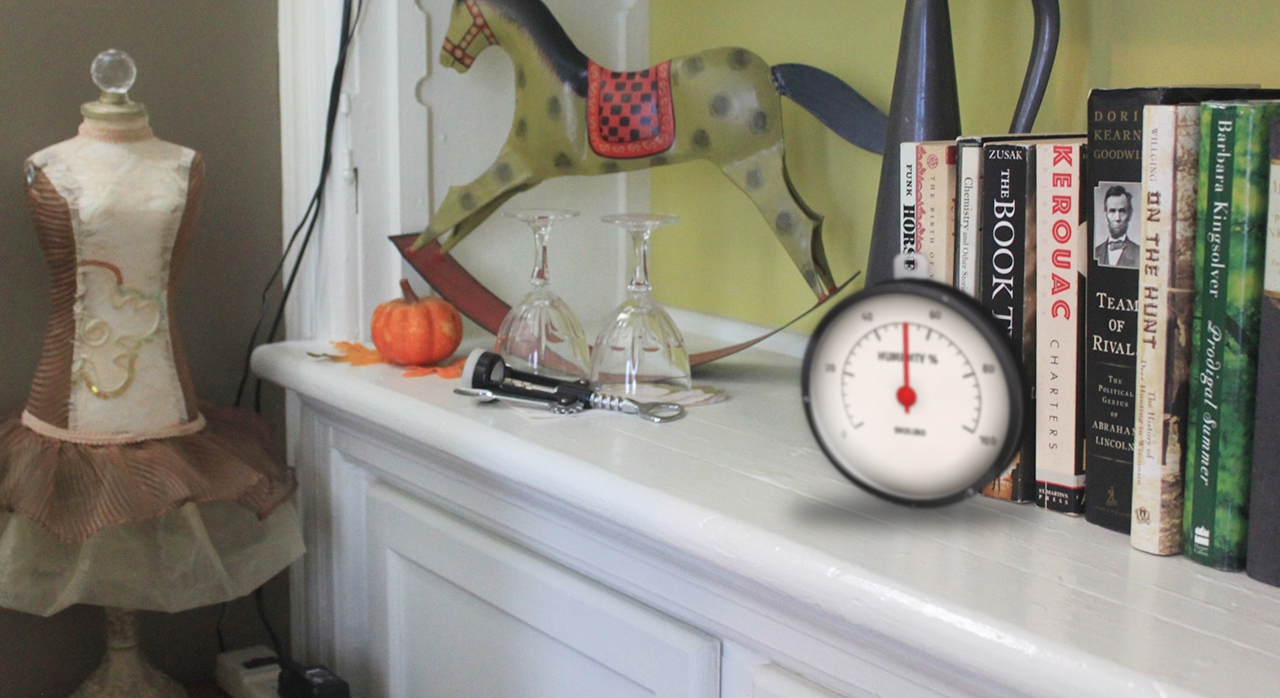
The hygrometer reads 52 %
